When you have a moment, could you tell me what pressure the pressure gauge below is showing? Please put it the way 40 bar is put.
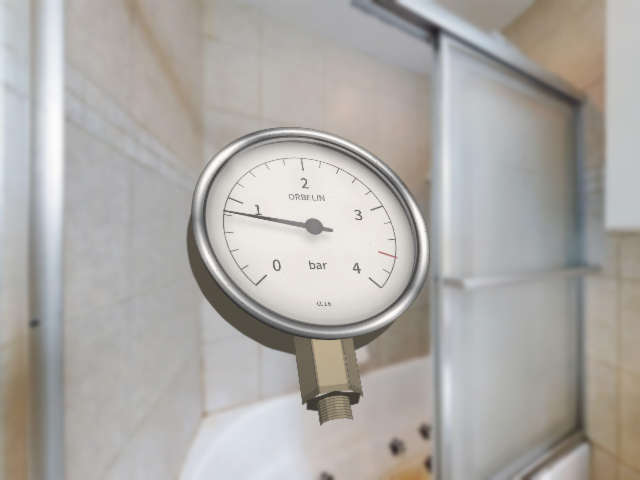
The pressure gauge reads 0.8 bar
